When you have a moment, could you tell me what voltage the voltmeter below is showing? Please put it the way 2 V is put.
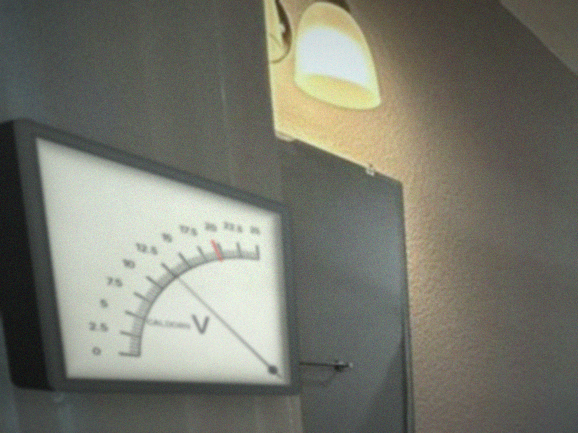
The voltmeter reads 12.5 V
